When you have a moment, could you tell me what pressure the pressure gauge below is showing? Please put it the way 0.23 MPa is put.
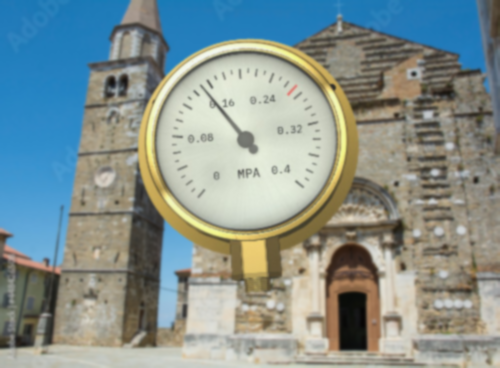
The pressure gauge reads 0.15 MPa
